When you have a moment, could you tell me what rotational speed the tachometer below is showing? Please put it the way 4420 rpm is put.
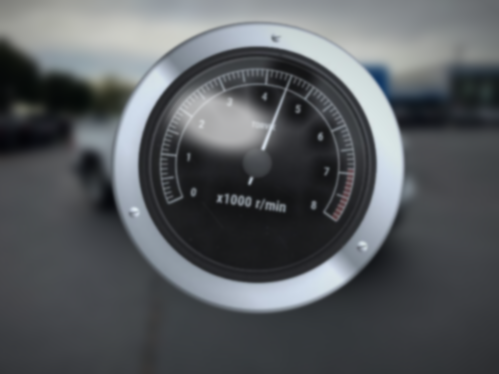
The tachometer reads 4500 rpm
